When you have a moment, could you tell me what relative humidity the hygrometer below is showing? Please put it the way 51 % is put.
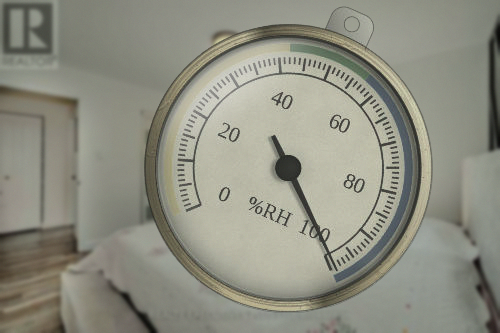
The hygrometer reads 99 %
